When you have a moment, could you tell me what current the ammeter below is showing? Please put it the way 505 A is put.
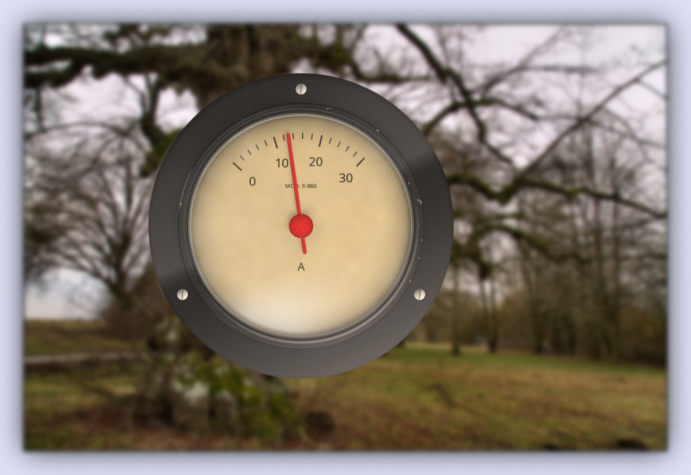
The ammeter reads 13 A
